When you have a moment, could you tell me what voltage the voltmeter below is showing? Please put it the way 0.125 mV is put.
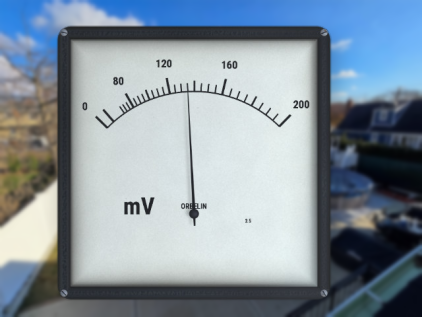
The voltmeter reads 135 mV
